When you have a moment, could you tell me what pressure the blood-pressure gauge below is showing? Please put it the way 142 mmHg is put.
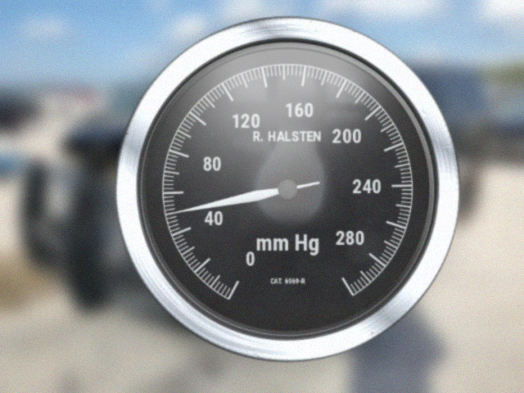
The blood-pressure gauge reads 50 mmHg
